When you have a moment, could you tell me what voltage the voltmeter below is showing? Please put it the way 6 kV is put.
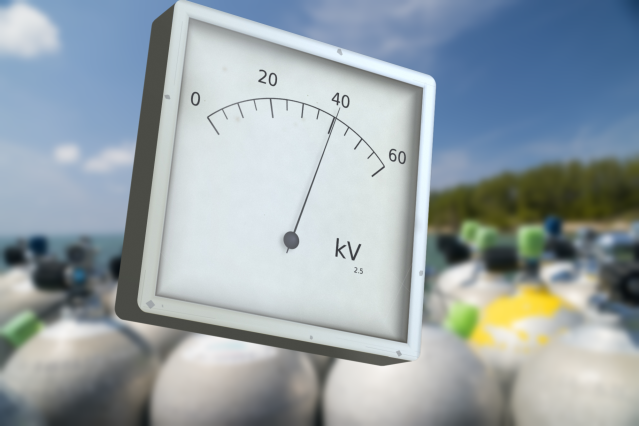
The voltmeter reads 40 kV
